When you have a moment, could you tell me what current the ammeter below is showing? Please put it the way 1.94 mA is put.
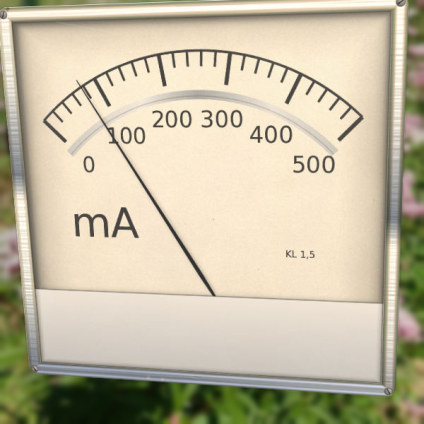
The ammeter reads 80 mA
